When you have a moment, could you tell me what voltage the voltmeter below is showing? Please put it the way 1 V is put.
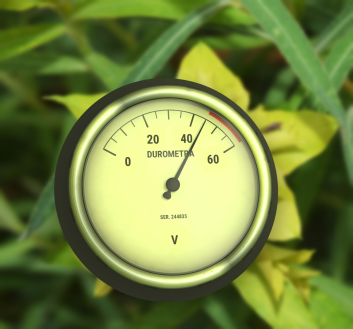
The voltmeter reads 45 V
